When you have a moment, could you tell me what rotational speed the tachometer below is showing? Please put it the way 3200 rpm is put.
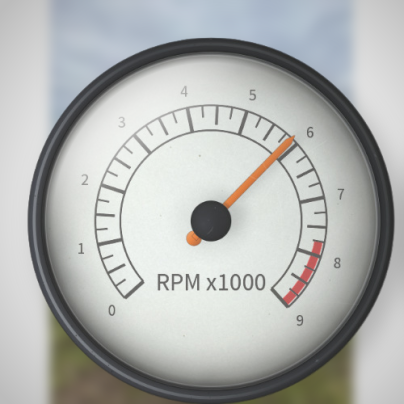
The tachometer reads 5875 rpm
